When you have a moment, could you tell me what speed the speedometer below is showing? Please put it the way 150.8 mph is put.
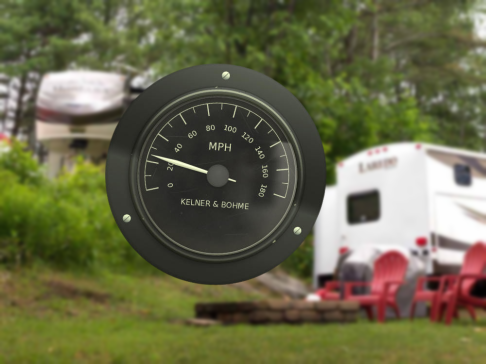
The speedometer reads 25 mph
